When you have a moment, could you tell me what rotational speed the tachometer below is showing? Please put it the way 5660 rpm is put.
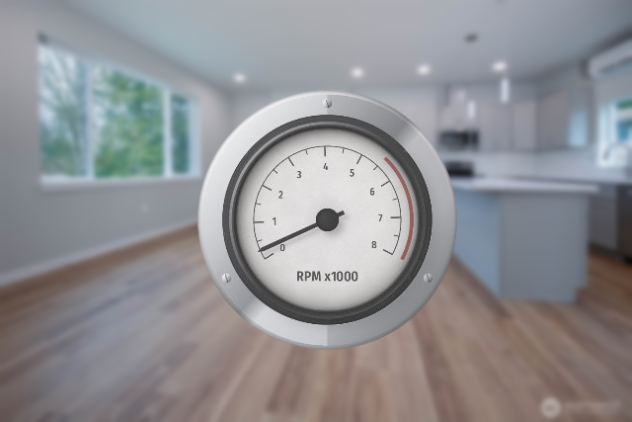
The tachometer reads 250 rpm
